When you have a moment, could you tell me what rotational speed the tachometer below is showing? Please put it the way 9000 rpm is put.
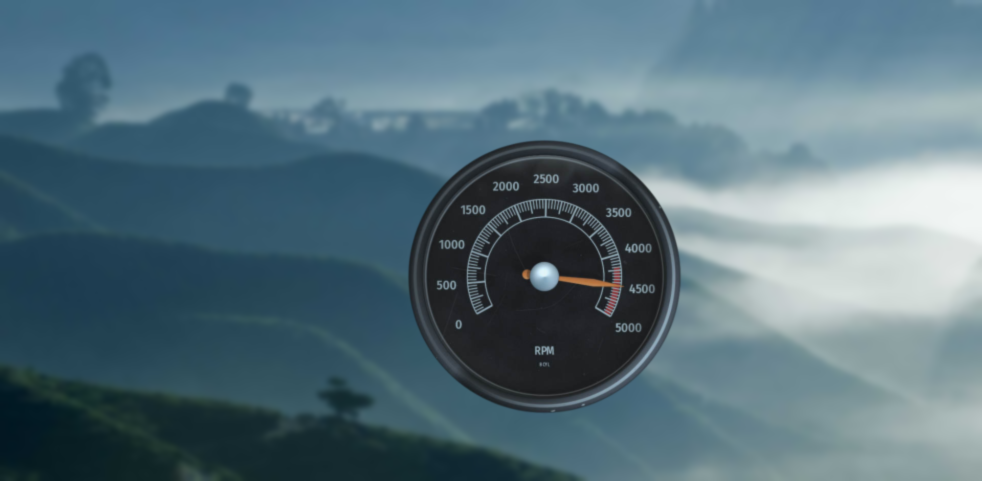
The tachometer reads 4500 rpm
